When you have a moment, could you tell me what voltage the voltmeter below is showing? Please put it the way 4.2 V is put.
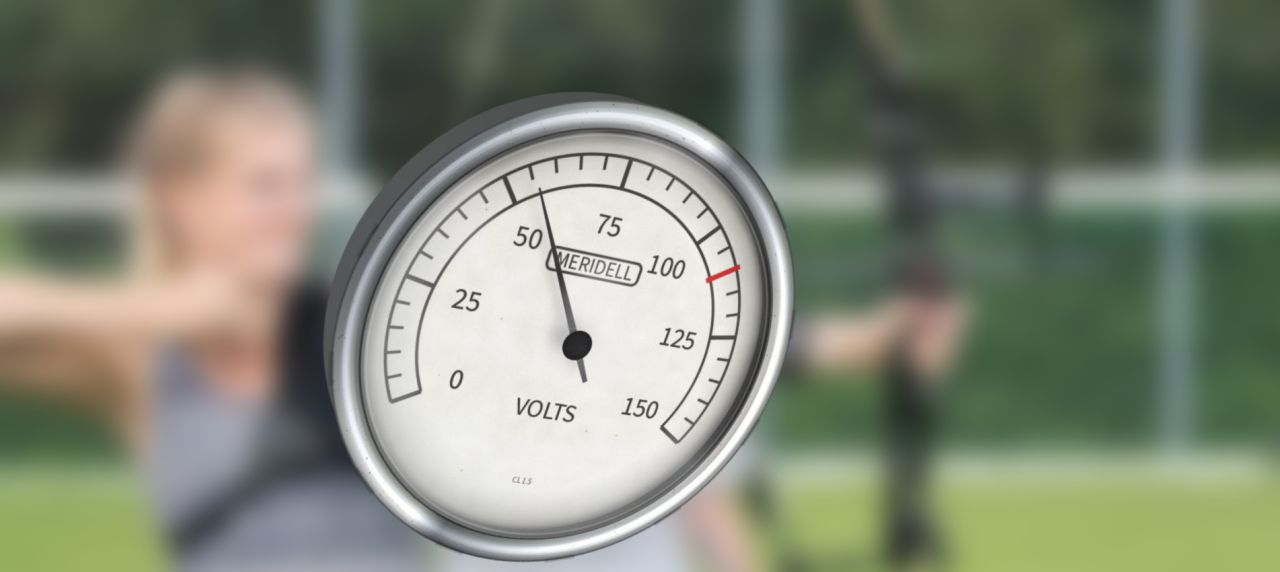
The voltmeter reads 55 V
